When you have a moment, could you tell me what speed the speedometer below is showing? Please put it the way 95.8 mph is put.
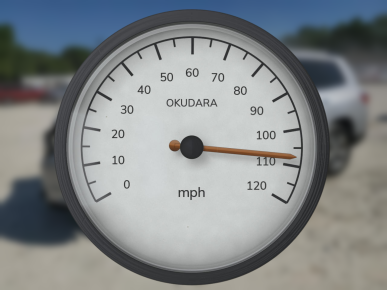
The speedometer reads 107.5 mph
